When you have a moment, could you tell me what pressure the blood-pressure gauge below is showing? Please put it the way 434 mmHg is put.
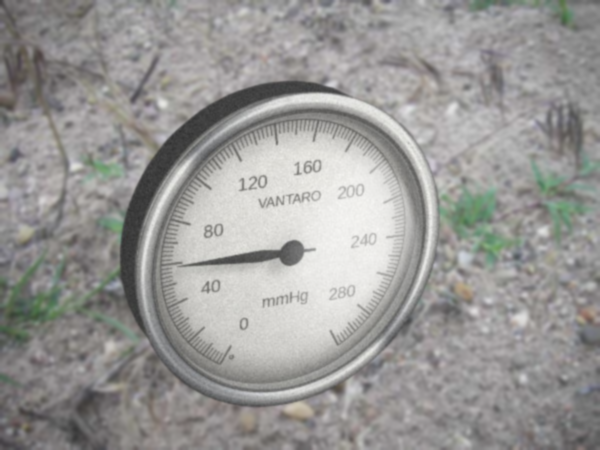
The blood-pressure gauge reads 60 mmHg
